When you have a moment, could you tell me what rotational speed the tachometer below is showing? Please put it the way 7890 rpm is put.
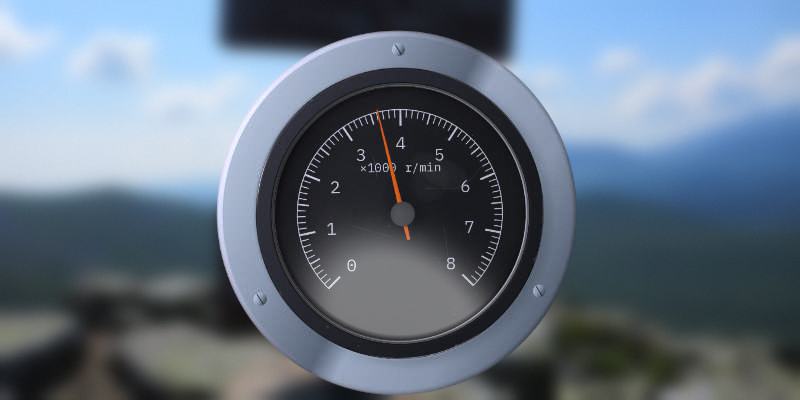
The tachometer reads 3600 rpm
